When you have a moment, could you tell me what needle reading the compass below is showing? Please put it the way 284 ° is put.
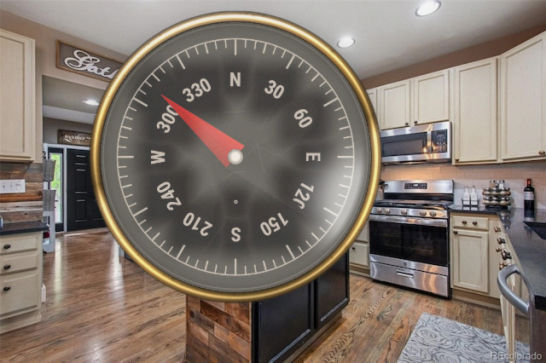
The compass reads 310 °
